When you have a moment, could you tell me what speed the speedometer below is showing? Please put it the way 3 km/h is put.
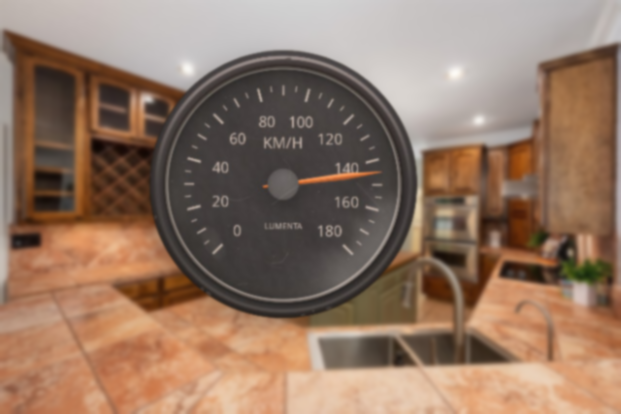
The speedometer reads 145 km/h
